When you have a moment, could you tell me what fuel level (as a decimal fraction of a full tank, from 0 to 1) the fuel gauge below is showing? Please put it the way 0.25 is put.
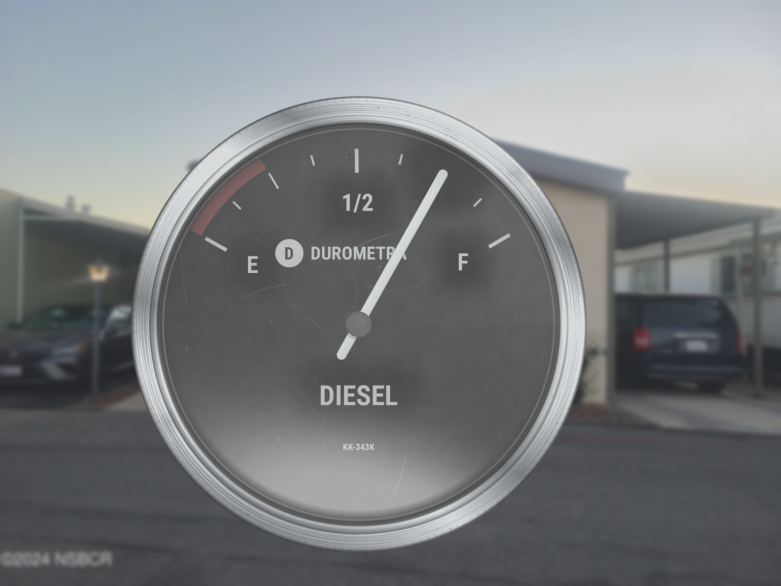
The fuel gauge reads 0.75
